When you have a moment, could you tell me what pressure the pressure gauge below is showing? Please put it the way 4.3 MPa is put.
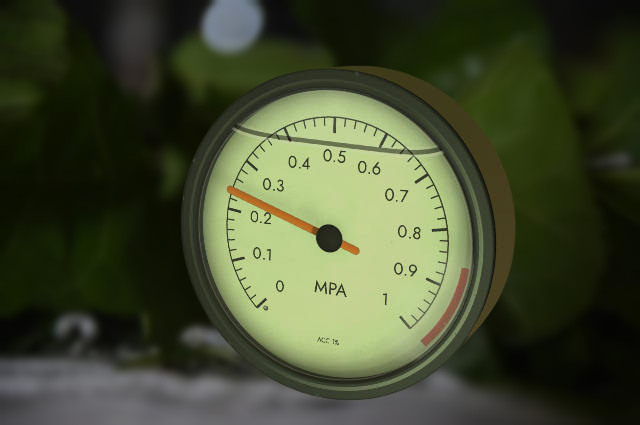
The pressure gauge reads 0.24 MPa
